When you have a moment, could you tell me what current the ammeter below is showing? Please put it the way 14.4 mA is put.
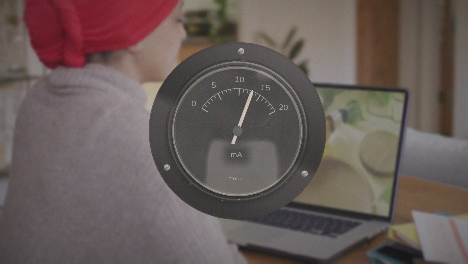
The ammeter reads 13 mA
